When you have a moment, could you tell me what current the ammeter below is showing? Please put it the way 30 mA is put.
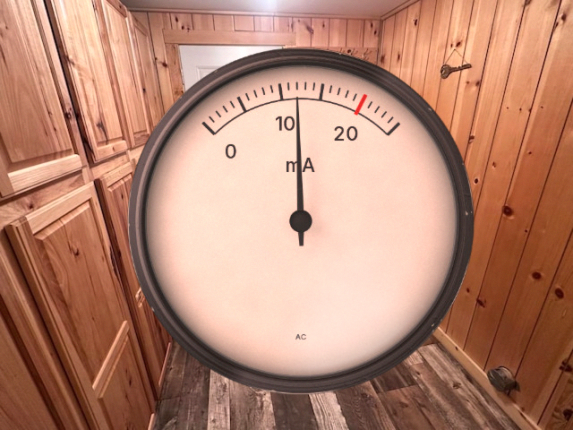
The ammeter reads 12 mA
